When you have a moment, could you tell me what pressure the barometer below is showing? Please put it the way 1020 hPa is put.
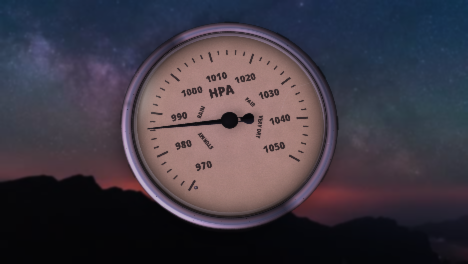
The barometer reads 986 hPa
